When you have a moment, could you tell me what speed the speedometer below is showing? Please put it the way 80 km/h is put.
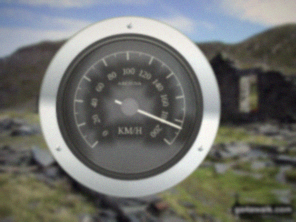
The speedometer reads 185 km/h
